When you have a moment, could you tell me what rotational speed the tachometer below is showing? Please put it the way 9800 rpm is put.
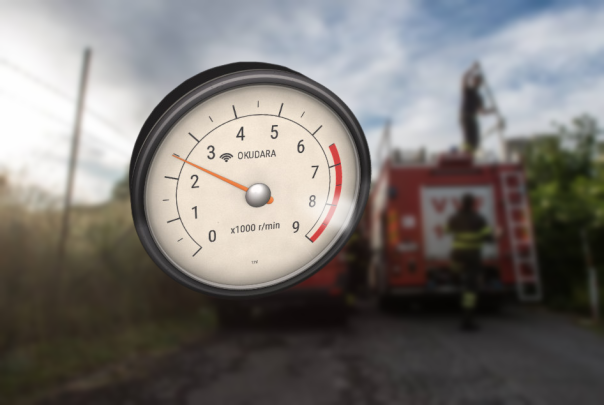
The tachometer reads 2500 rpm
